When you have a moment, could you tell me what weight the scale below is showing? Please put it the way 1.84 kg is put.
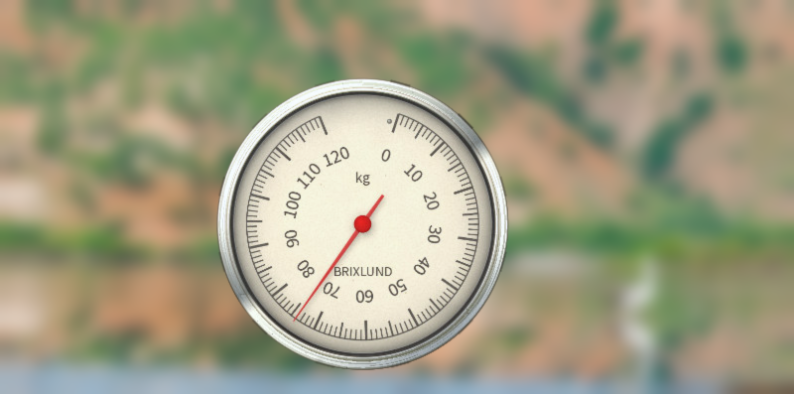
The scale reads 74 kg
